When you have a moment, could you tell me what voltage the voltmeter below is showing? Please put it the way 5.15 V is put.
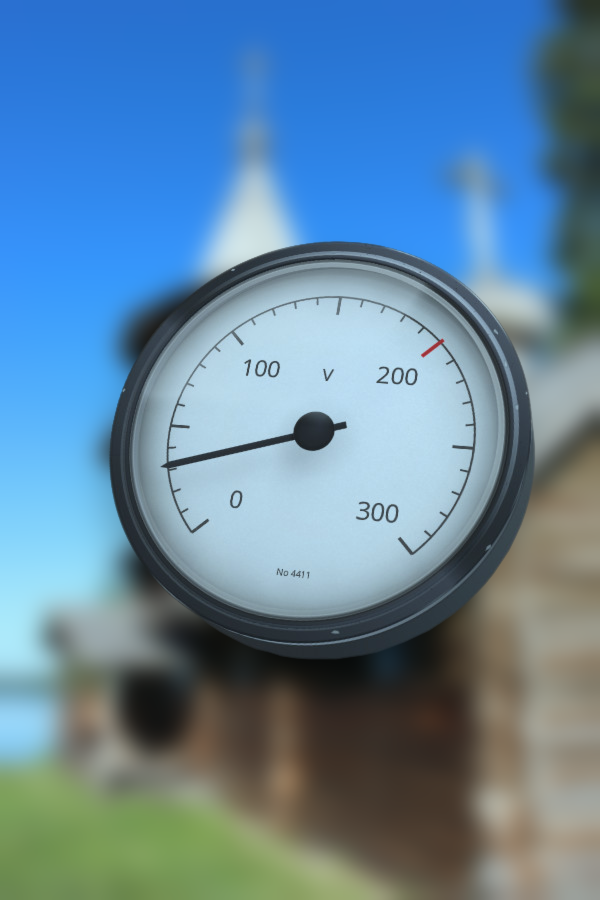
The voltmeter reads 30 V
